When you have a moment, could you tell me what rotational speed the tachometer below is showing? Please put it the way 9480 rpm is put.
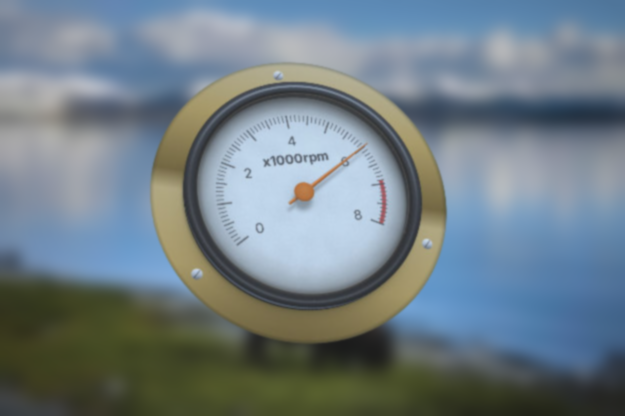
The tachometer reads 6000 rpm
